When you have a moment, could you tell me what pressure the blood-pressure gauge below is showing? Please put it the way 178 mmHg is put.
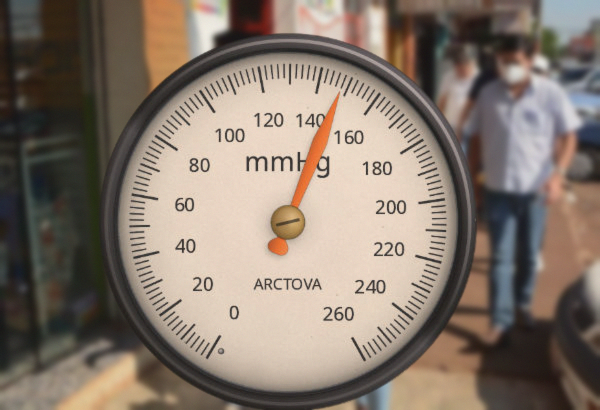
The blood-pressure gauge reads 148 mmHg
